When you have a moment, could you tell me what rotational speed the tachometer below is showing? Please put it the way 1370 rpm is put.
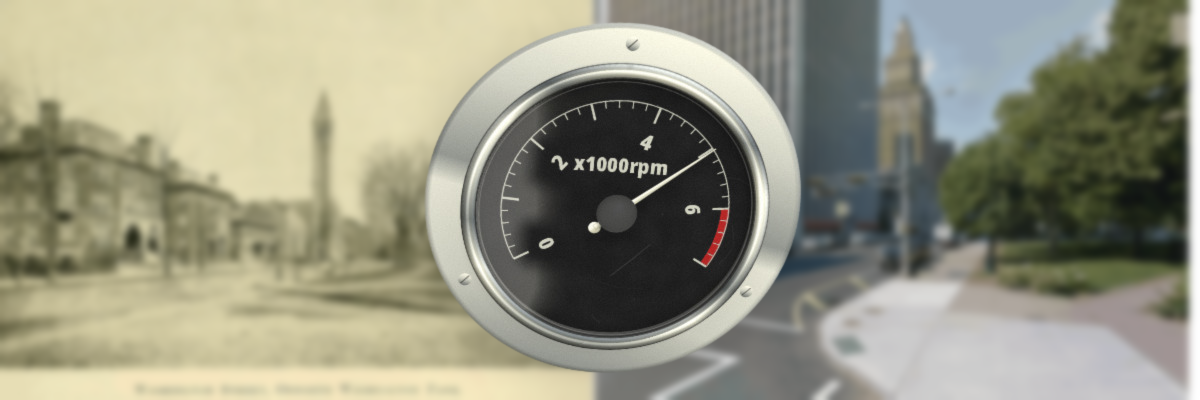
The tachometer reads 5000 rpm
